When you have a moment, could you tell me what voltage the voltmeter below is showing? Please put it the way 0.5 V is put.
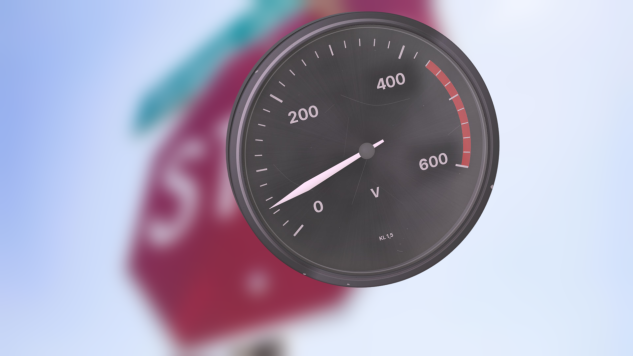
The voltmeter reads 50 V
